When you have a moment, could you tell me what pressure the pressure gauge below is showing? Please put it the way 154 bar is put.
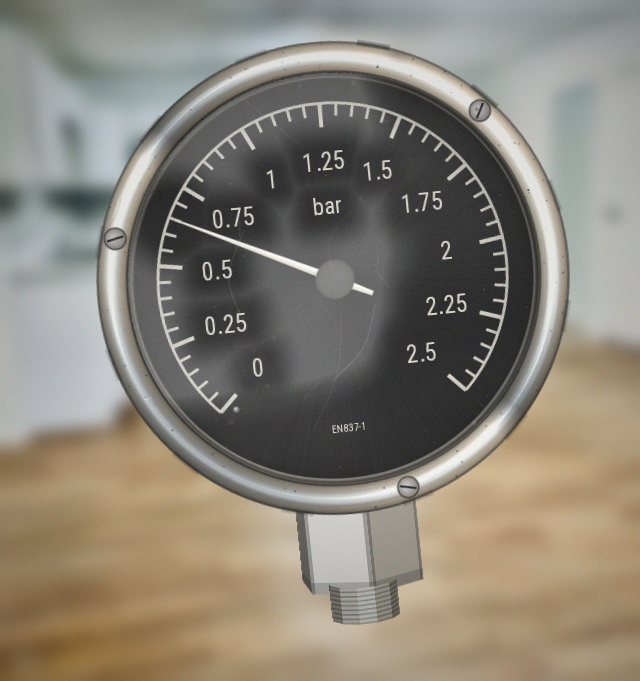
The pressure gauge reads 0.65 bar
